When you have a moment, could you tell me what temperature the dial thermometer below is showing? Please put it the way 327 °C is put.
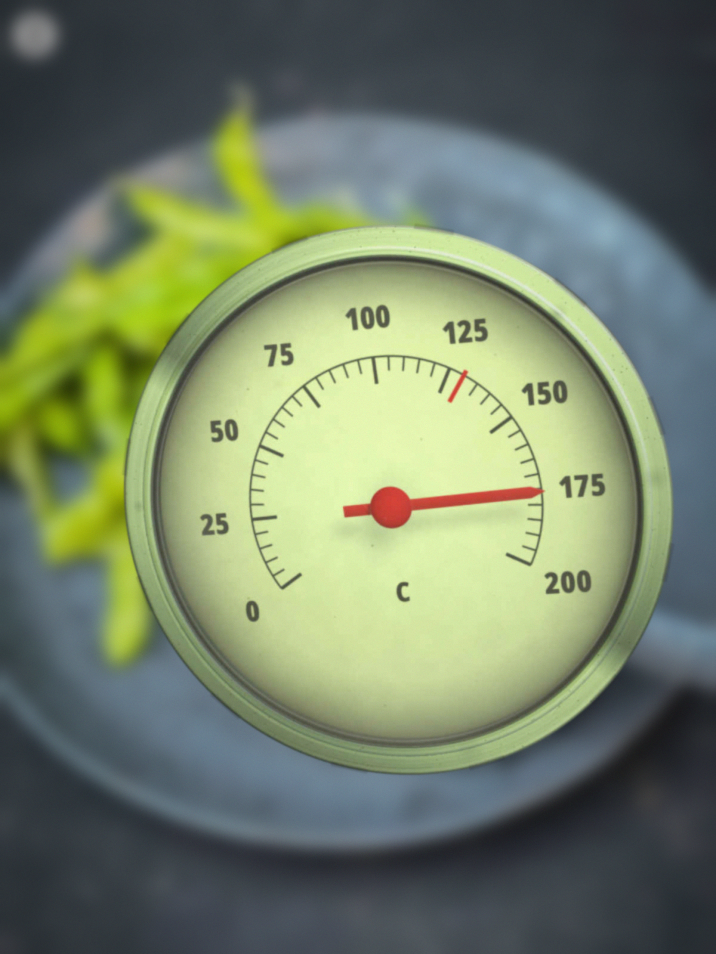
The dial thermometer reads 175 °C
